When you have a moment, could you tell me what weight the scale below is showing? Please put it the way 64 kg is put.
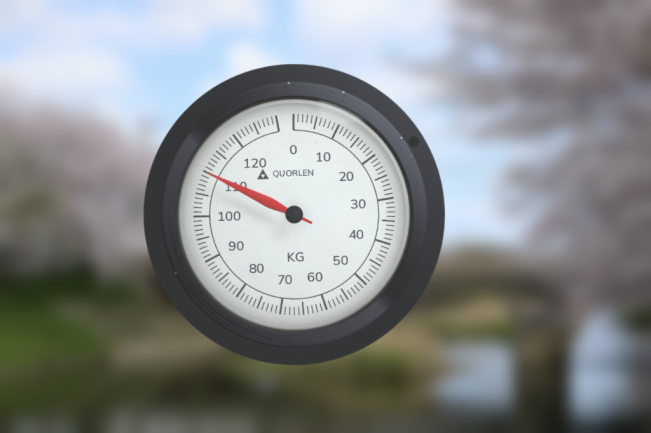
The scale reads 110 kg
